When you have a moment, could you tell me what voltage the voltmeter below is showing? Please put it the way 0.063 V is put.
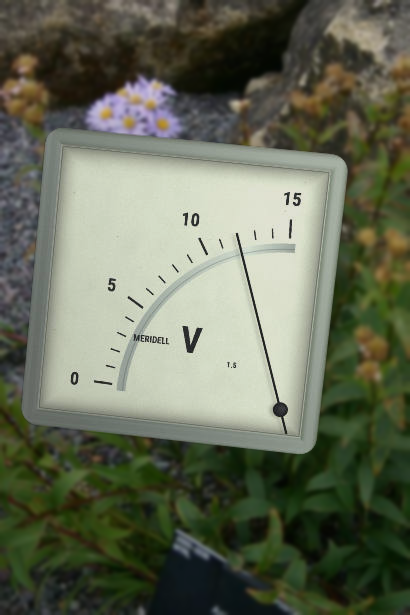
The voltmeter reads 12 V
